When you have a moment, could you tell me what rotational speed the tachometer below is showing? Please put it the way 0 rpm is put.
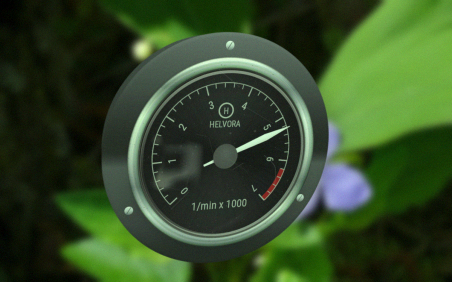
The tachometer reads 5200 rpm
